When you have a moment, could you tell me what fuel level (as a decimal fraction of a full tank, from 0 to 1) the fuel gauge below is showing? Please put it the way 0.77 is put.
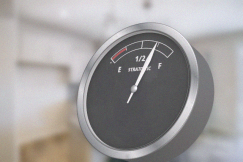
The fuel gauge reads 0.75
